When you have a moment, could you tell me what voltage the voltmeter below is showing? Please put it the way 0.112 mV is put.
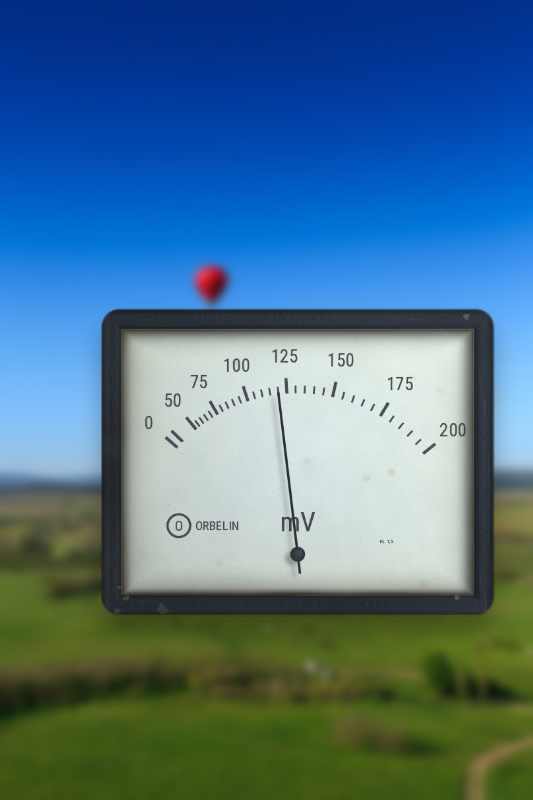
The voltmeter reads 120 mV
